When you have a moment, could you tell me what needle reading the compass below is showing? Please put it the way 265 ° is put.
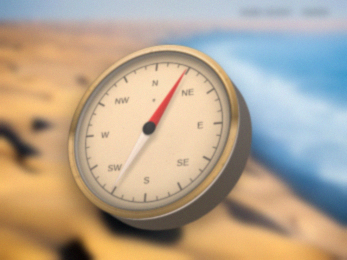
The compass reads 30 °
